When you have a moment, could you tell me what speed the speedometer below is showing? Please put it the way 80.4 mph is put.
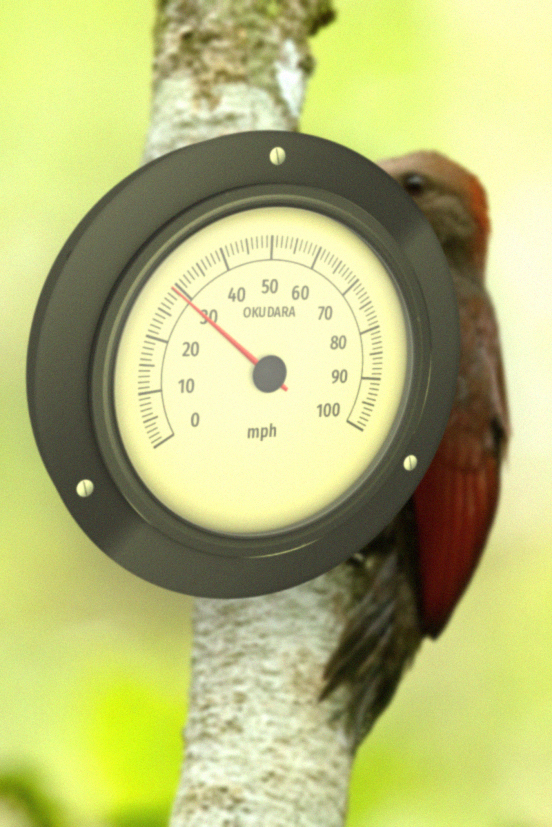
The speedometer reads 29 mph
